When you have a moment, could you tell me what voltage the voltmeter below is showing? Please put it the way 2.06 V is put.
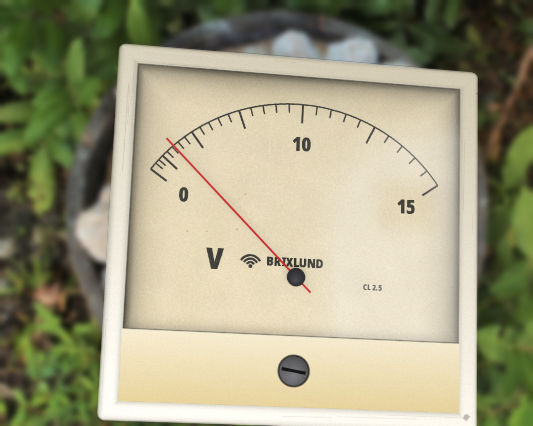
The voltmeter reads 3.5 V
